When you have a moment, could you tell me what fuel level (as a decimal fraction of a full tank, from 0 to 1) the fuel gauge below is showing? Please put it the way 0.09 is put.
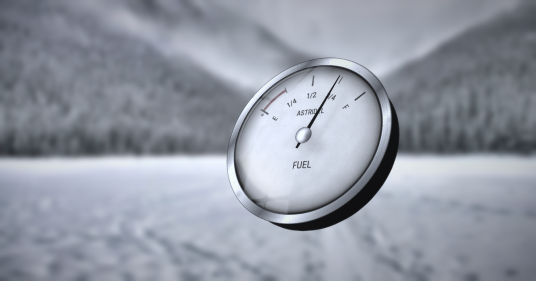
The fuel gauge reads 0.75
